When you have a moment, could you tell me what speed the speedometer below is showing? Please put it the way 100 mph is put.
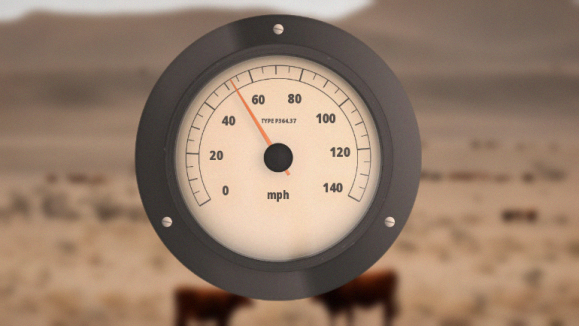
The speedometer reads 52.5 mph
